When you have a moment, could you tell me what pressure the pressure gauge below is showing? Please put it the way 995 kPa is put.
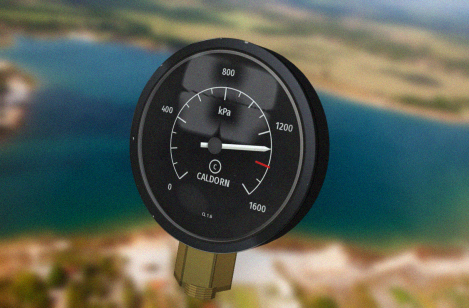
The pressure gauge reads 1300 kPa
